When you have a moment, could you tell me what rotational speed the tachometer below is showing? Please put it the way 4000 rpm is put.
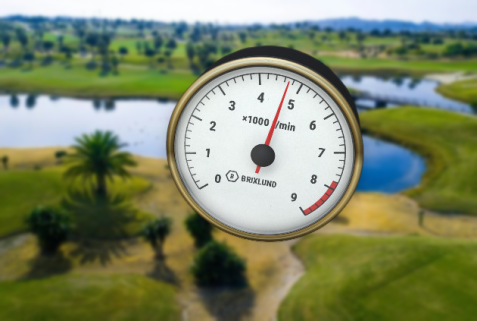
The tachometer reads 4700 rpm
